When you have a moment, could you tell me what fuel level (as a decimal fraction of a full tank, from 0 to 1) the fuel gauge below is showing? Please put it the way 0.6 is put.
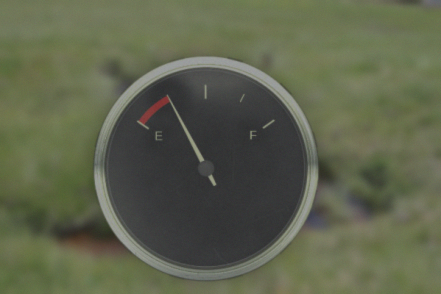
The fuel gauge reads 0.25
